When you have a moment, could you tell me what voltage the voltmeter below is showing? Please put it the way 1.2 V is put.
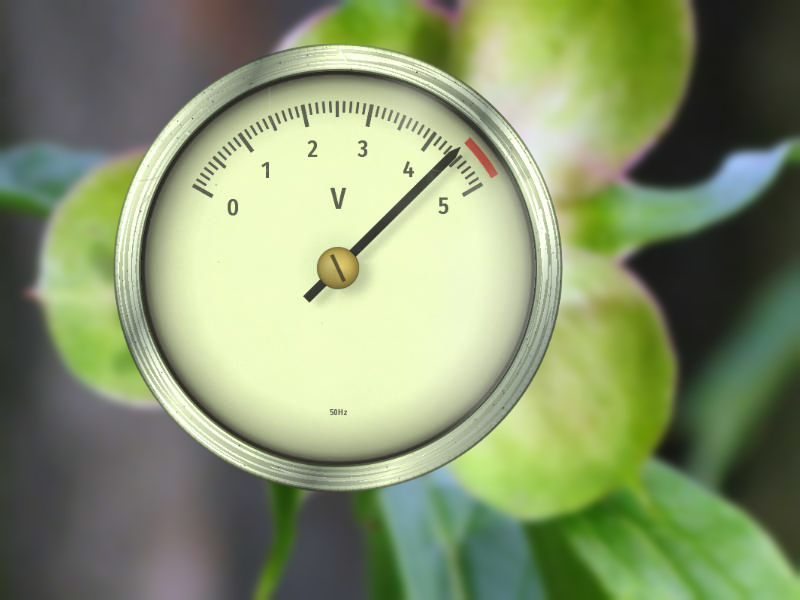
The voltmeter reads 4.4 V
